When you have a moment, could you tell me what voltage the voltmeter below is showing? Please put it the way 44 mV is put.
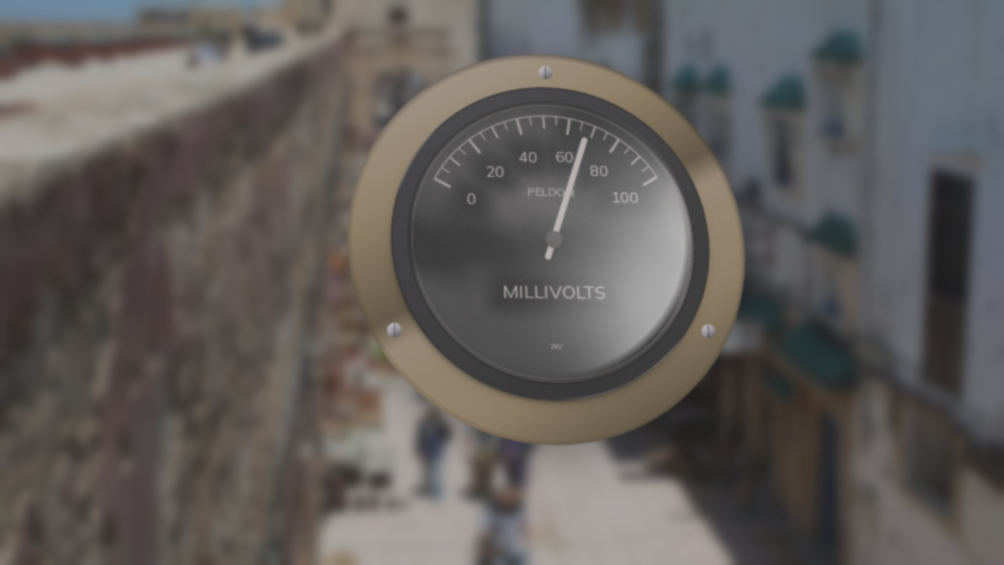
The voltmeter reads 67.5 mV
